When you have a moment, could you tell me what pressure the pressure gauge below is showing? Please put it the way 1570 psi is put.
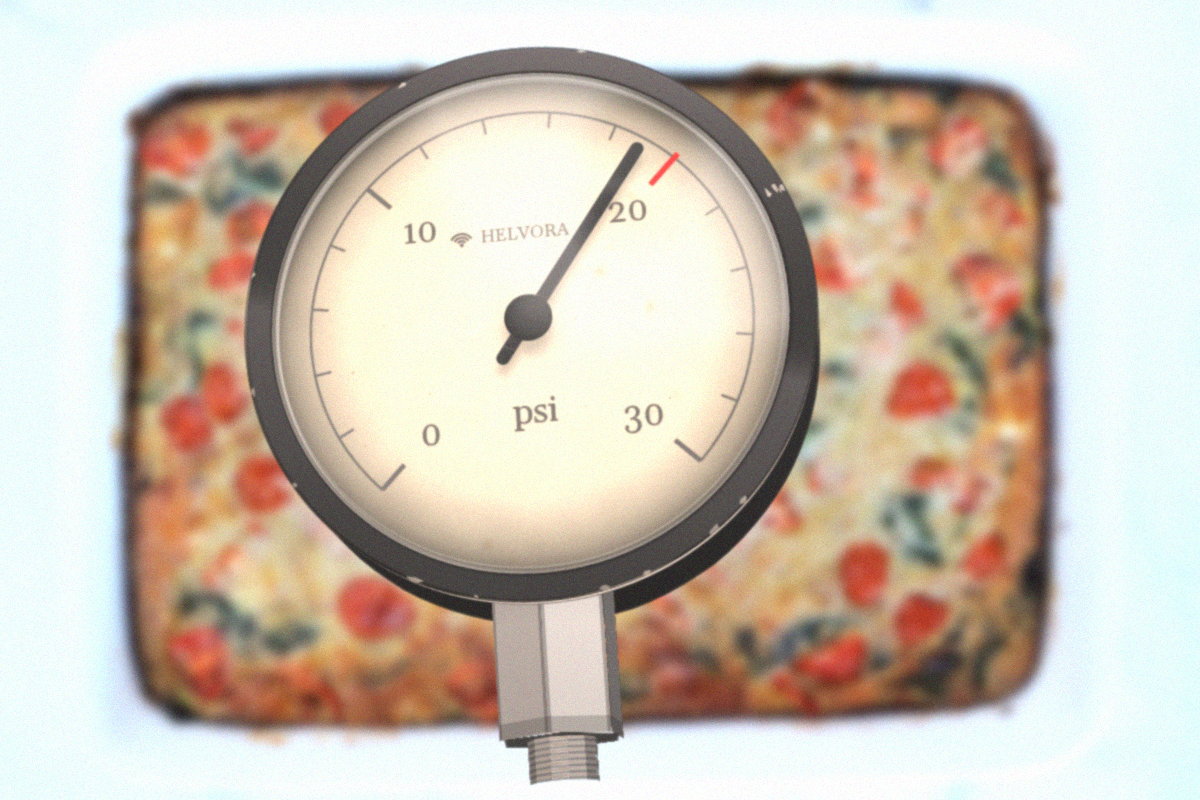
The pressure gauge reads 19 psi
